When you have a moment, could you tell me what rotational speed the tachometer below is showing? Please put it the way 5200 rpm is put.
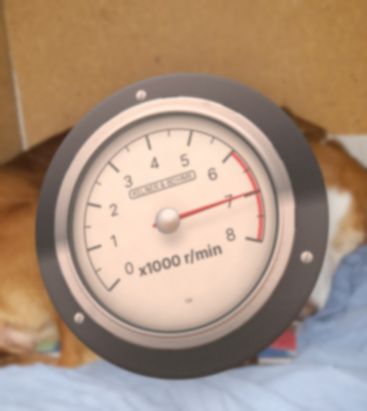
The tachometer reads 7000 rpm
